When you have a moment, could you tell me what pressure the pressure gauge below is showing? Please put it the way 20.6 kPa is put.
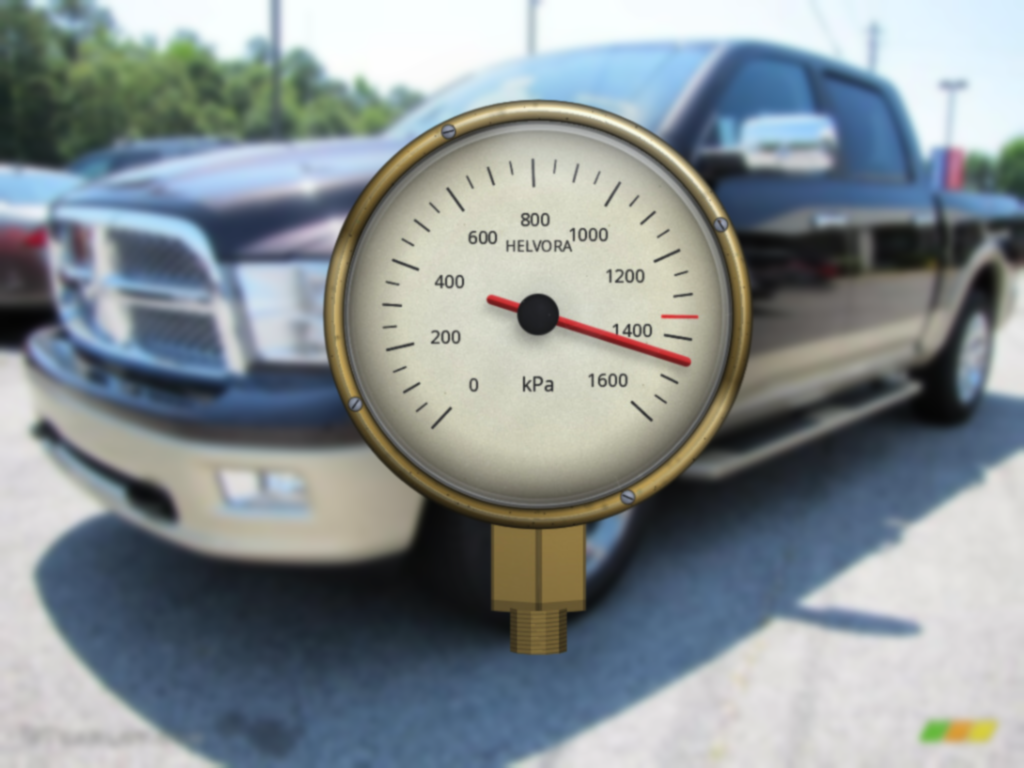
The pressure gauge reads 1450 kPa
